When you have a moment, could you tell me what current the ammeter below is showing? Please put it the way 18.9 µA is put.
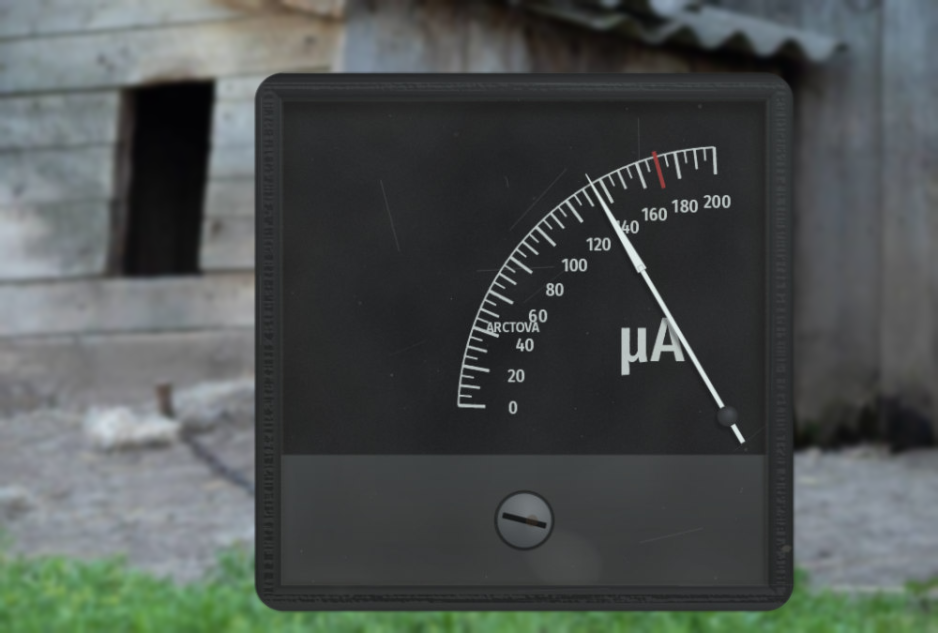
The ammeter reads 135 µA
